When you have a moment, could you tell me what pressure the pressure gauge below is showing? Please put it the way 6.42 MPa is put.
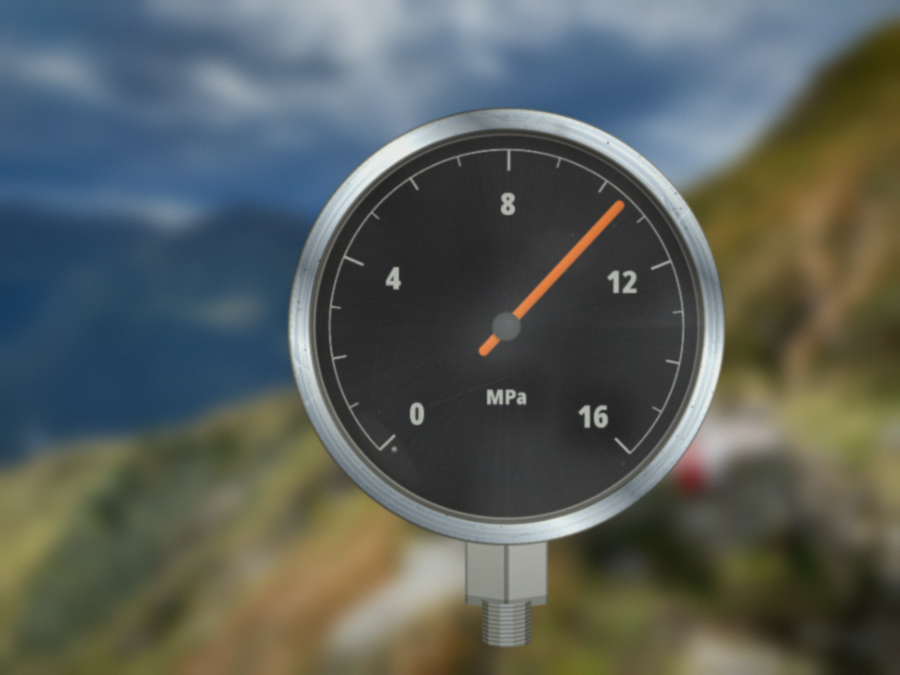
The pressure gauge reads 10.5 MPa
